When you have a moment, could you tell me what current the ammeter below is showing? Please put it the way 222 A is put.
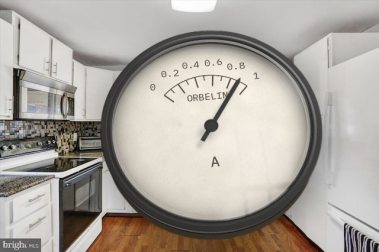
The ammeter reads 0.9 A
